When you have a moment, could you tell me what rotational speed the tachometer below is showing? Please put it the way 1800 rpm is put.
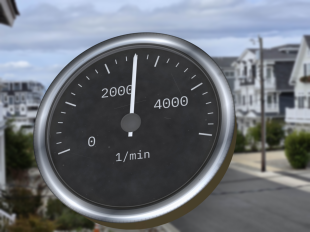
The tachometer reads 2600 rpm
